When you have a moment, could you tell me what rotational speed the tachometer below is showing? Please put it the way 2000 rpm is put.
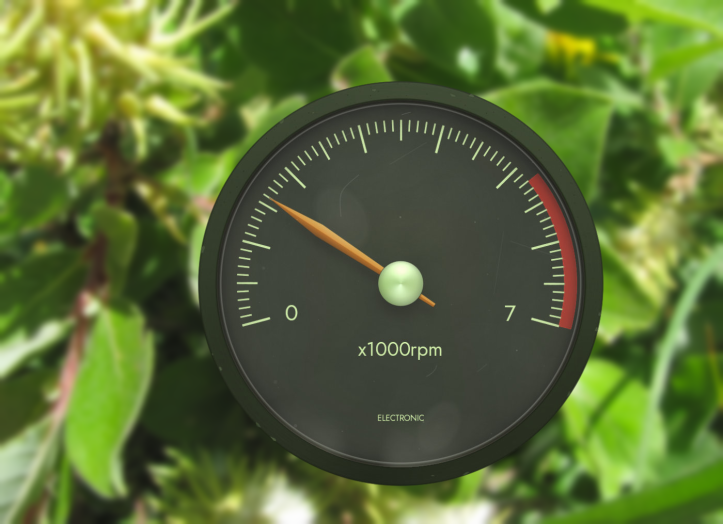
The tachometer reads 1600 rpm
